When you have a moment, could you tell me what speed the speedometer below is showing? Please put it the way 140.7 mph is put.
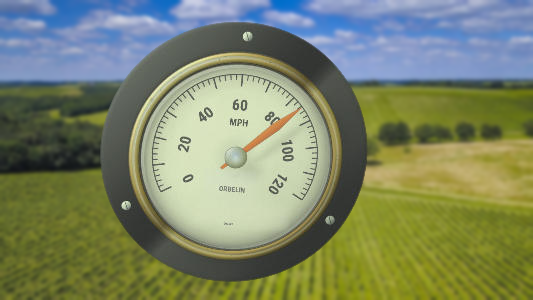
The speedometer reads 84 mph
